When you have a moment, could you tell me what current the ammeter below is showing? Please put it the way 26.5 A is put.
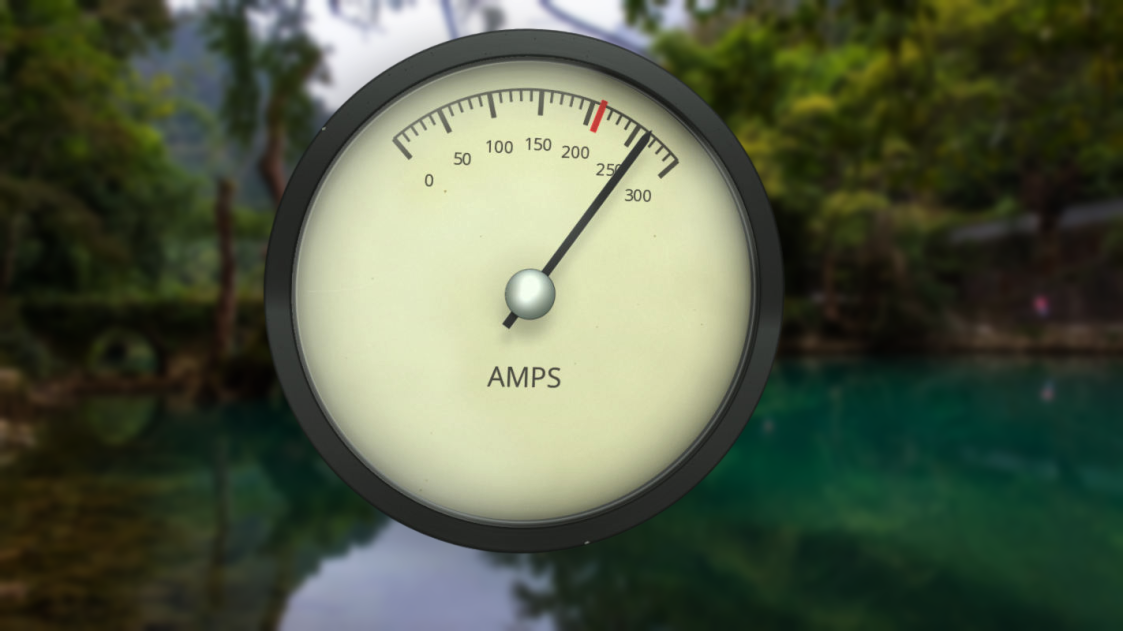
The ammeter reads 260 A
